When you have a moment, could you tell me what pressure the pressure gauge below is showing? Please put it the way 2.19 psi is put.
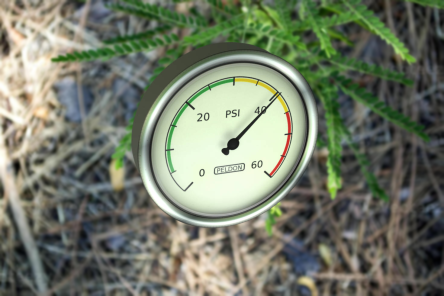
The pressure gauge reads 40 psi
